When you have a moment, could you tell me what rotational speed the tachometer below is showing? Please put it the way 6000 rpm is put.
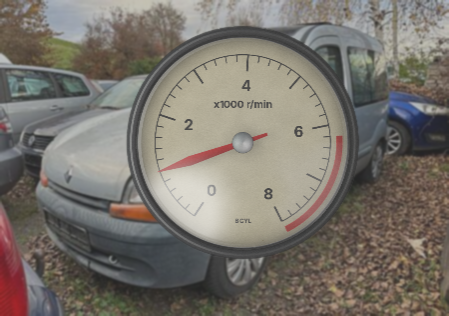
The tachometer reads 1000 rpm
